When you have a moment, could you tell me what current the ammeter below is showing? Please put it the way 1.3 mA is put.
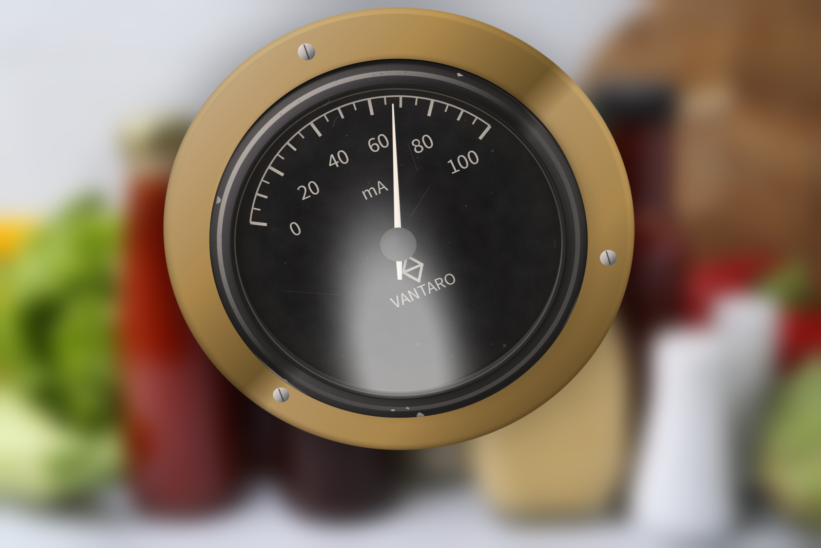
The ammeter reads 67.5 mA
